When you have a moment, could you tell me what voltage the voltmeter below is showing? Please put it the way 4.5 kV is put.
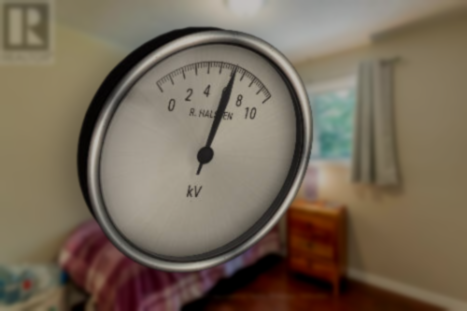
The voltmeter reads 6 kV
